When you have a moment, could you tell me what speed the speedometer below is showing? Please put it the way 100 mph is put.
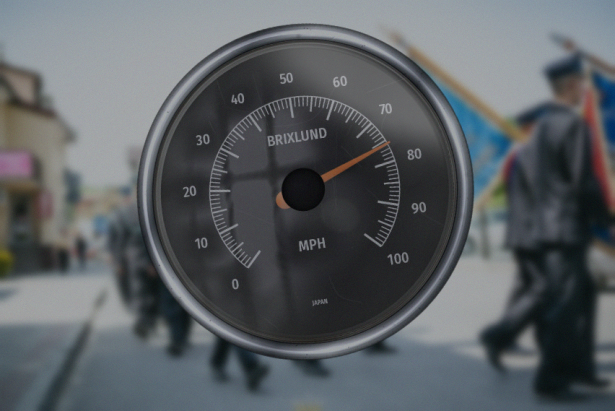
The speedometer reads 76 mph
